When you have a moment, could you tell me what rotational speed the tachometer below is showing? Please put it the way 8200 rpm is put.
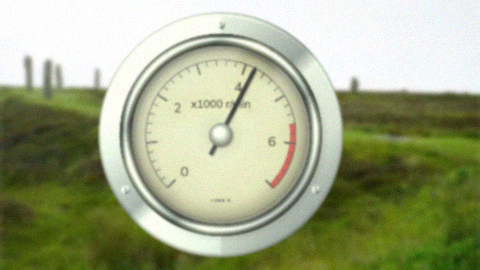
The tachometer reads 4200 rpm
